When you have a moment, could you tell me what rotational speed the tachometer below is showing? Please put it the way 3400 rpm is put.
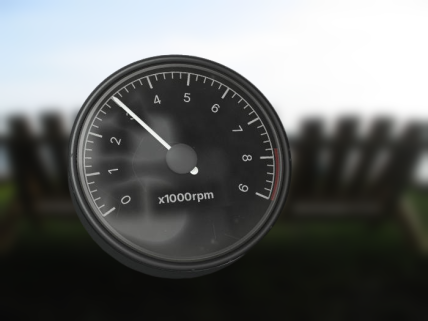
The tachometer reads 3000 rpm
